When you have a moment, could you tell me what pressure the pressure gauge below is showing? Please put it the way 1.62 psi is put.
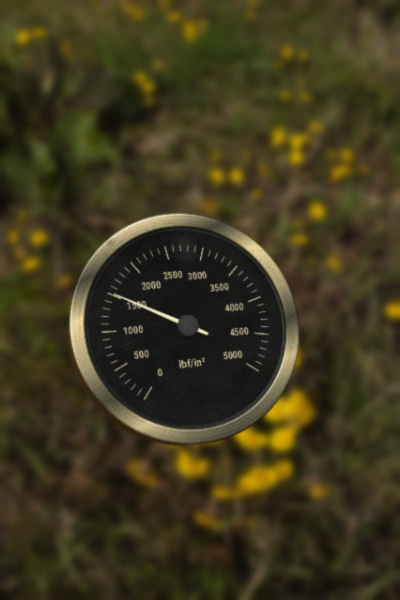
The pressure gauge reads 1500 psi
